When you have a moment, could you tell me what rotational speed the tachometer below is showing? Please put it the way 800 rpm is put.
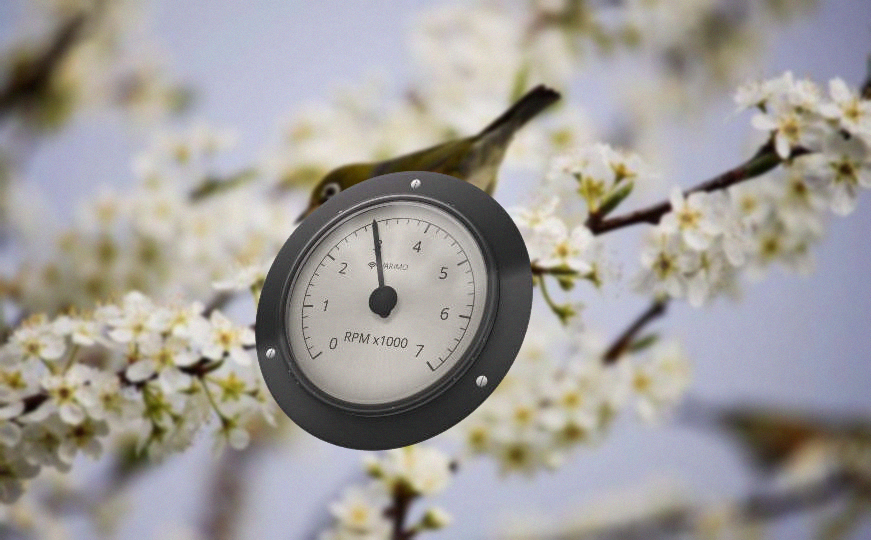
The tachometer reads 3000 rpm
